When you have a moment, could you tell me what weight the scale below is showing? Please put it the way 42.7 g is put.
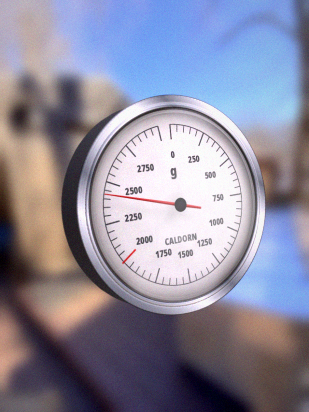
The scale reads 2425 g
